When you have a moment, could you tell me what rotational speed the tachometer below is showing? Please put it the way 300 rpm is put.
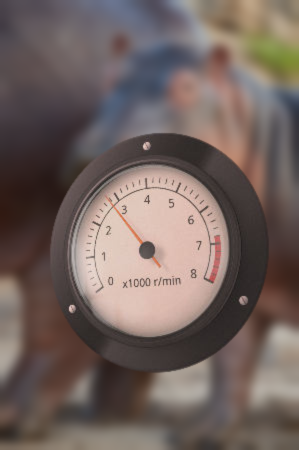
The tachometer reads 2800 rpm
